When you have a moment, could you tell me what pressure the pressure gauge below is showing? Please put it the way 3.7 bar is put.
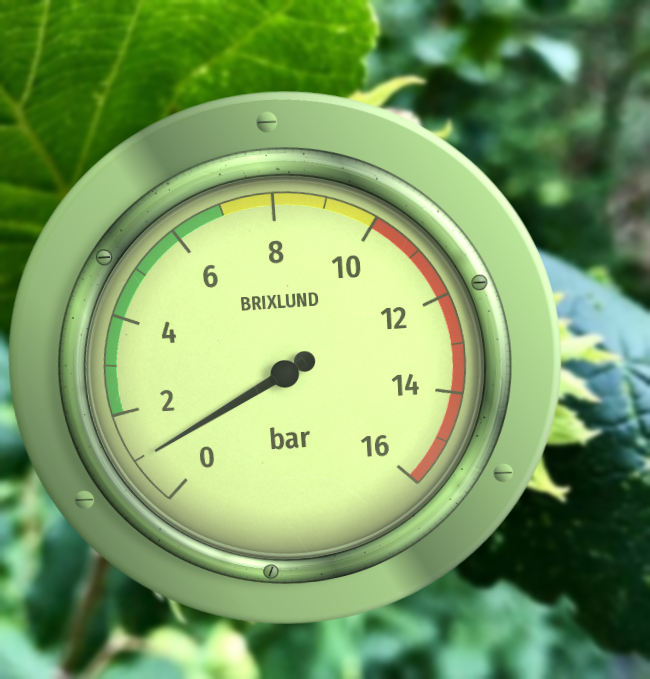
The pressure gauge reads 1 bar
